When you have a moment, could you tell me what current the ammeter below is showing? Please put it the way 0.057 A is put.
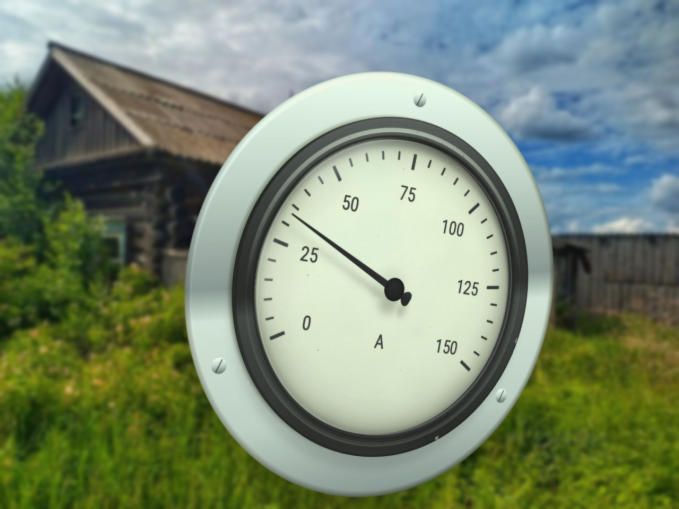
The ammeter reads 32.5 A
